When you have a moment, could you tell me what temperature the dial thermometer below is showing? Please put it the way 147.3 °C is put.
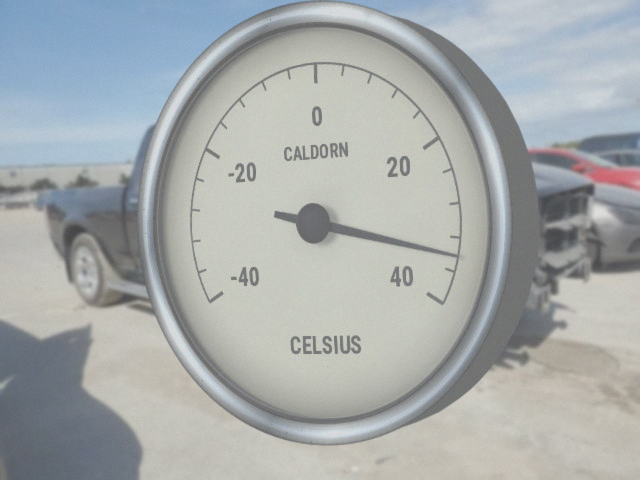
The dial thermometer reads 34 °C
